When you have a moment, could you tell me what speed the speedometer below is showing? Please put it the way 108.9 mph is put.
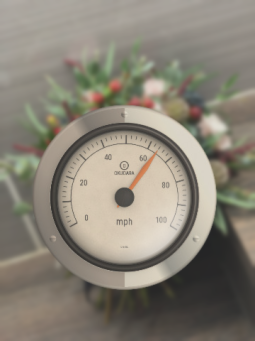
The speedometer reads 64 mph
